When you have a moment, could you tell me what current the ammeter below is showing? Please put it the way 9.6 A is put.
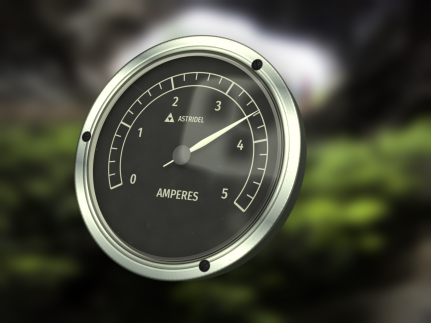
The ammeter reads 3.6 A
